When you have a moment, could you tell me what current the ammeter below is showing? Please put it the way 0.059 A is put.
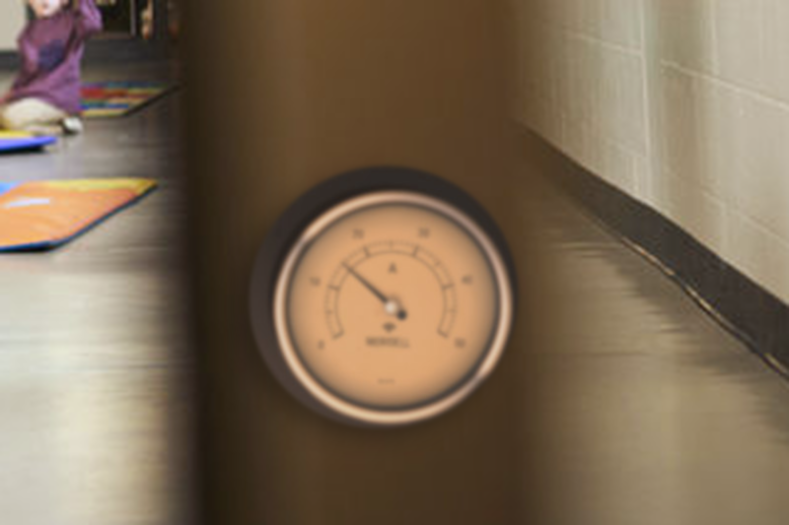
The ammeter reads 15 A
